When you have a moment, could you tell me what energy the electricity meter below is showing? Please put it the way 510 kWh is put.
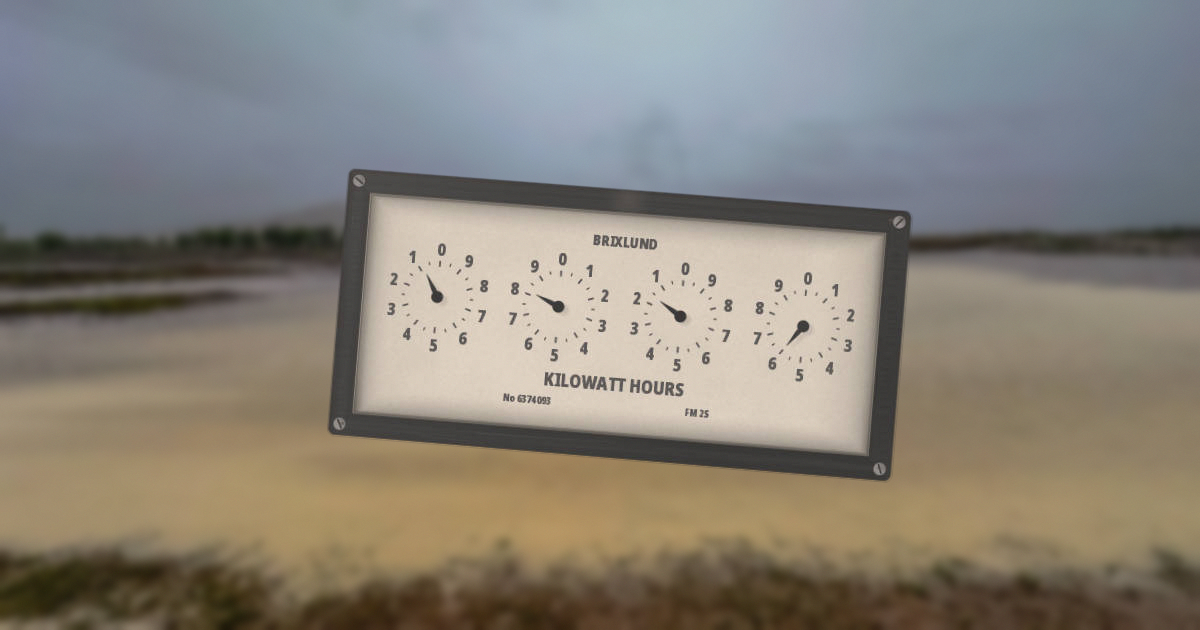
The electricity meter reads 816 kWh
